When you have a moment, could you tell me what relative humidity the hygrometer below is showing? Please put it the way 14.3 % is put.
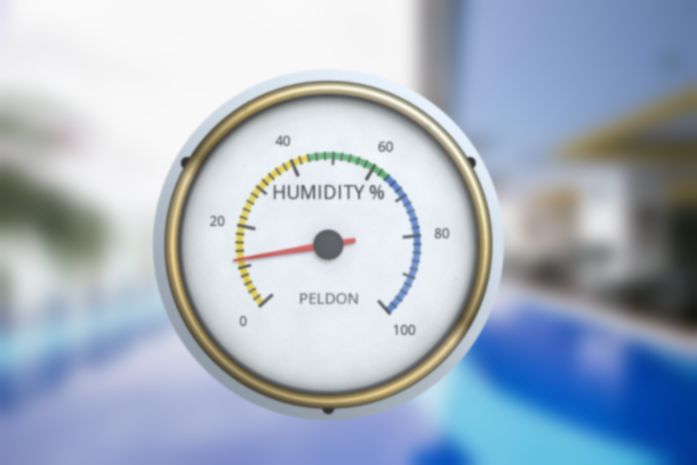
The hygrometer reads 12 %
